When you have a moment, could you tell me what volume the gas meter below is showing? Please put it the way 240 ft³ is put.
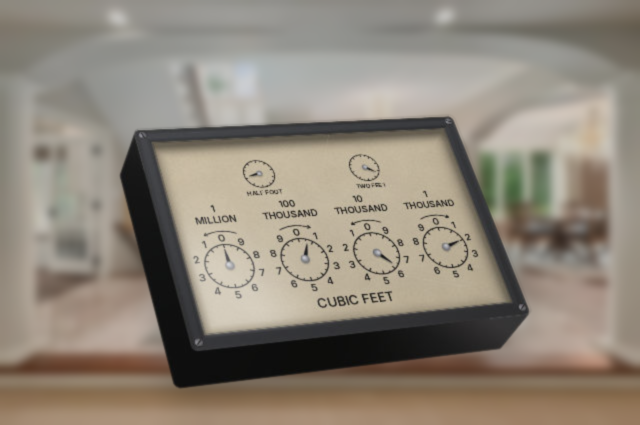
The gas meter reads 6200 ft³
